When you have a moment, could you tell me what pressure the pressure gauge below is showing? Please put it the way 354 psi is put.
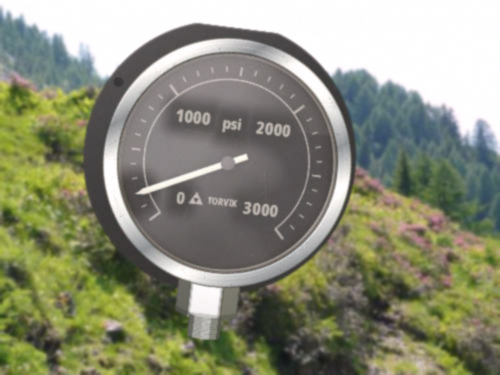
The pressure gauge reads 200 psi
